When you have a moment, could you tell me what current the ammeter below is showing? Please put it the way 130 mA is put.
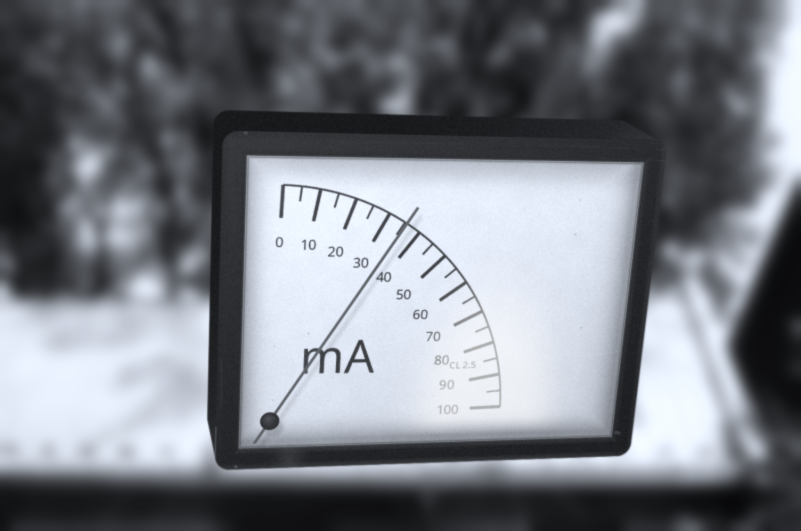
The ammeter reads 35 mA
